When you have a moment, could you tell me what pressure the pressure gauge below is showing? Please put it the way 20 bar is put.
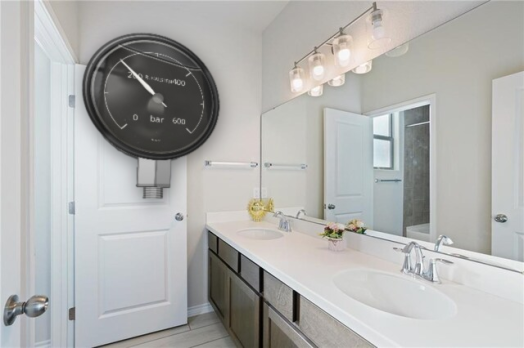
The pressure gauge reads 200 bar
